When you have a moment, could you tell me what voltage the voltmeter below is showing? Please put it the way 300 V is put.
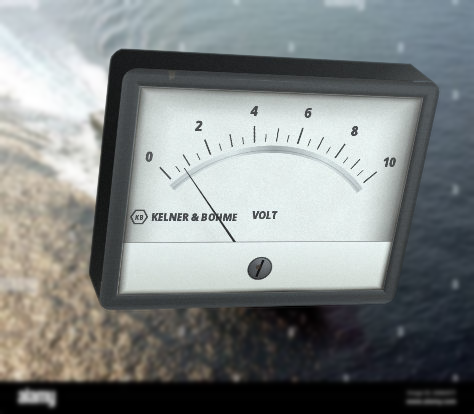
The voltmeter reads 0.75 V
